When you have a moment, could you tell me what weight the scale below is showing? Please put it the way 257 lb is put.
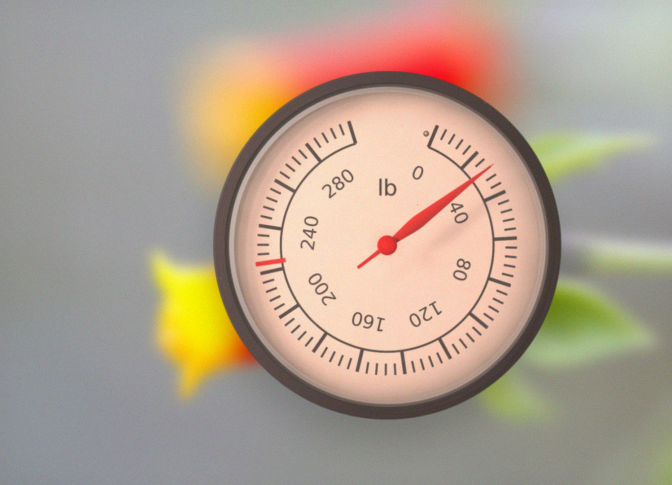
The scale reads 28 lb
